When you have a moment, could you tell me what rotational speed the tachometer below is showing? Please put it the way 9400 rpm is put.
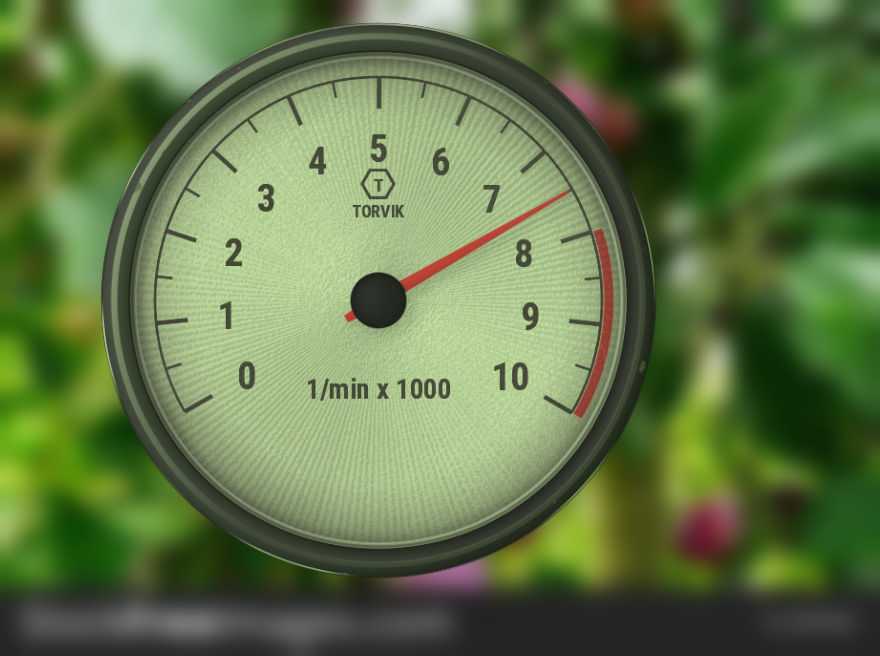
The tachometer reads 7500 rpm
